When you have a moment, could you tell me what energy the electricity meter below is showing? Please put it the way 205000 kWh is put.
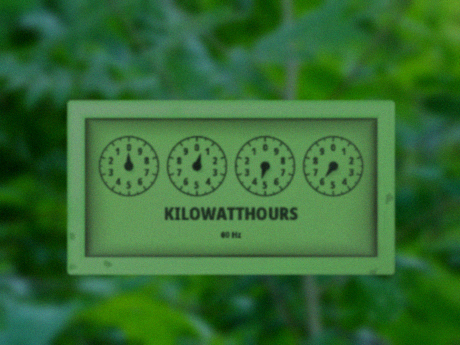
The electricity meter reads 46 kWh
